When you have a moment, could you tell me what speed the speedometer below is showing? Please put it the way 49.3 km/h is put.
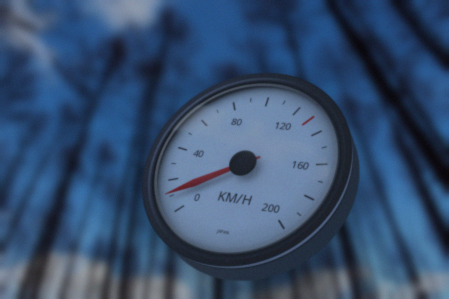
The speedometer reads 10 km/h
